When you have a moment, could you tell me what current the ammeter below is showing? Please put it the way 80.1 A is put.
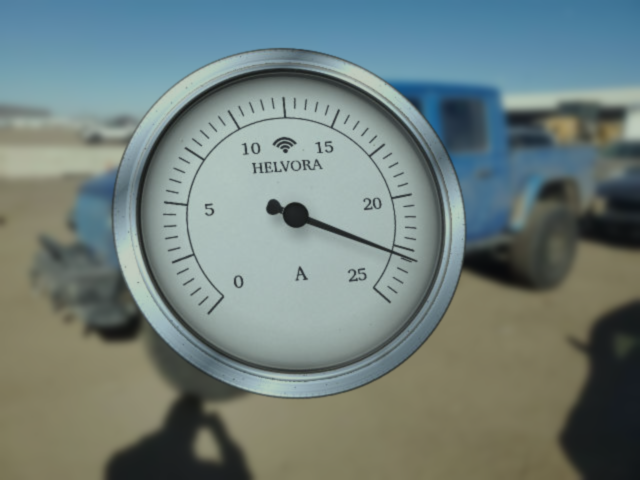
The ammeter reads 23 A
